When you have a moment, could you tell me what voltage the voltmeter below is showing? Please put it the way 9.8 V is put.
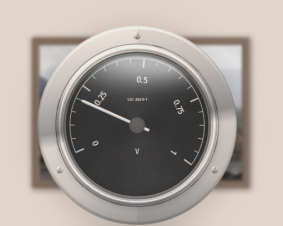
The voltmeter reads 0.2 V
